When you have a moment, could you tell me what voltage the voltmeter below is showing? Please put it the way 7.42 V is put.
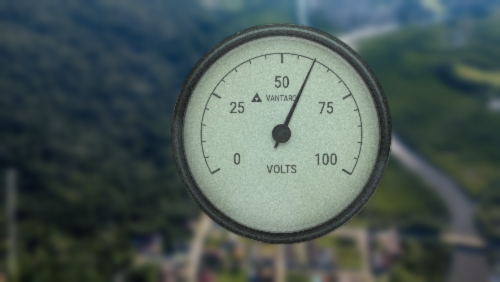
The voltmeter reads 60 V
